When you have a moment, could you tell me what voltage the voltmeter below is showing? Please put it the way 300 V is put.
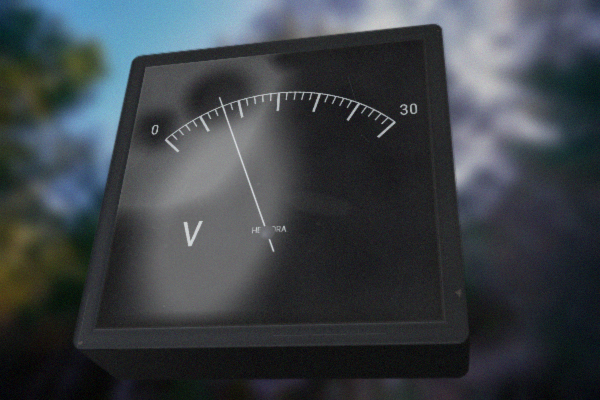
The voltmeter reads 8 V
